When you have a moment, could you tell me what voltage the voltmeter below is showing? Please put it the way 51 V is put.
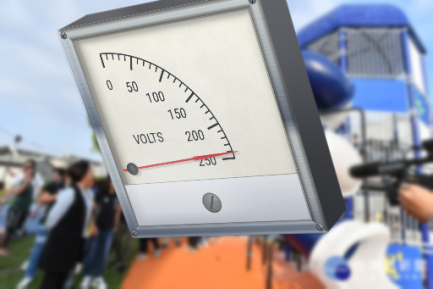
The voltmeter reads 240 V
